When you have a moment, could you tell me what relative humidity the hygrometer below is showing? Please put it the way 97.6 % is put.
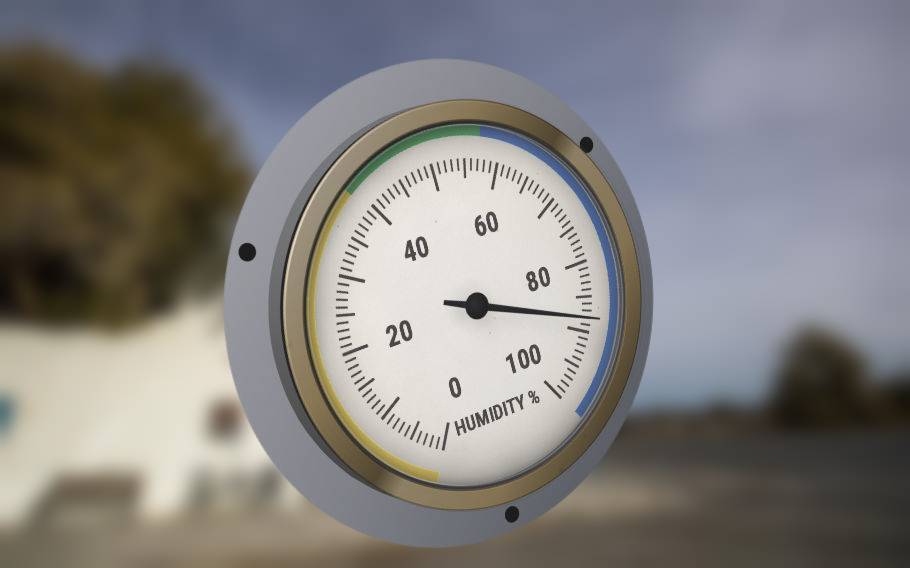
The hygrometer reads 88 %
